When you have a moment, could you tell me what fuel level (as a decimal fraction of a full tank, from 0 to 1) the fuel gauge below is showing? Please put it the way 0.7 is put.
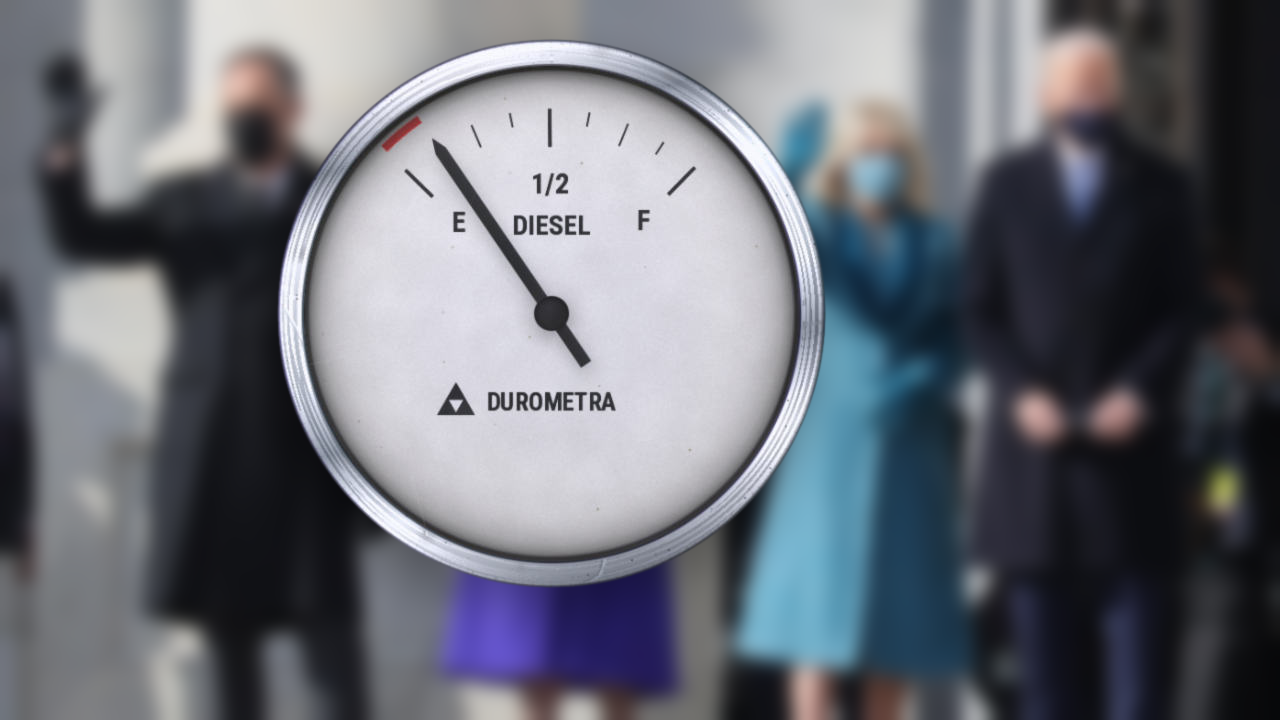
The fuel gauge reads 0.125
